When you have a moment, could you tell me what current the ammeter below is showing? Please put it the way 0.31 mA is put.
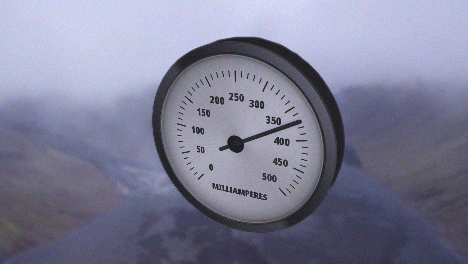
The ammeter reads 370 mA
